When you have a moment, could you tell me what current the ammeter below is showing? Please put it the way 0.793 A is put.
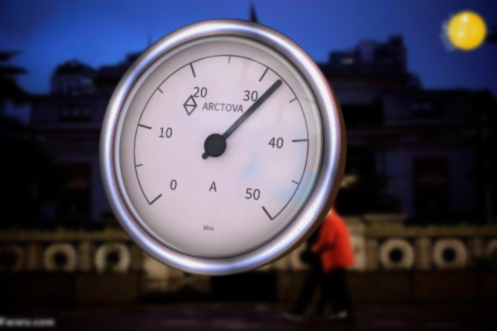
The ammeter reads 32.5 A
